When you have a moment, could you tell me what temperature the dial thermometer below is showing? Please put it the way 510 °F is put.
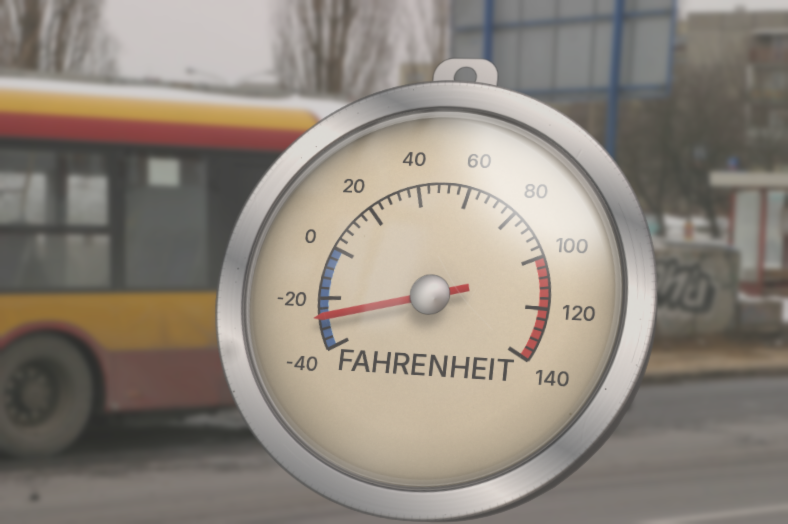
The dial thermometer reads -28 °F
